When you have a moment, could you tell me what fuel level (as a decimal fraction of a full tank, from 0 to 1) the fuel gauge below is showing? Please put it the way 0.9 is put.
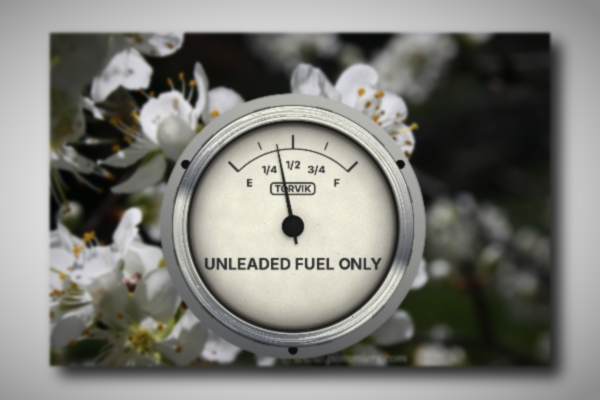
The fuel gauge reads 0.375
